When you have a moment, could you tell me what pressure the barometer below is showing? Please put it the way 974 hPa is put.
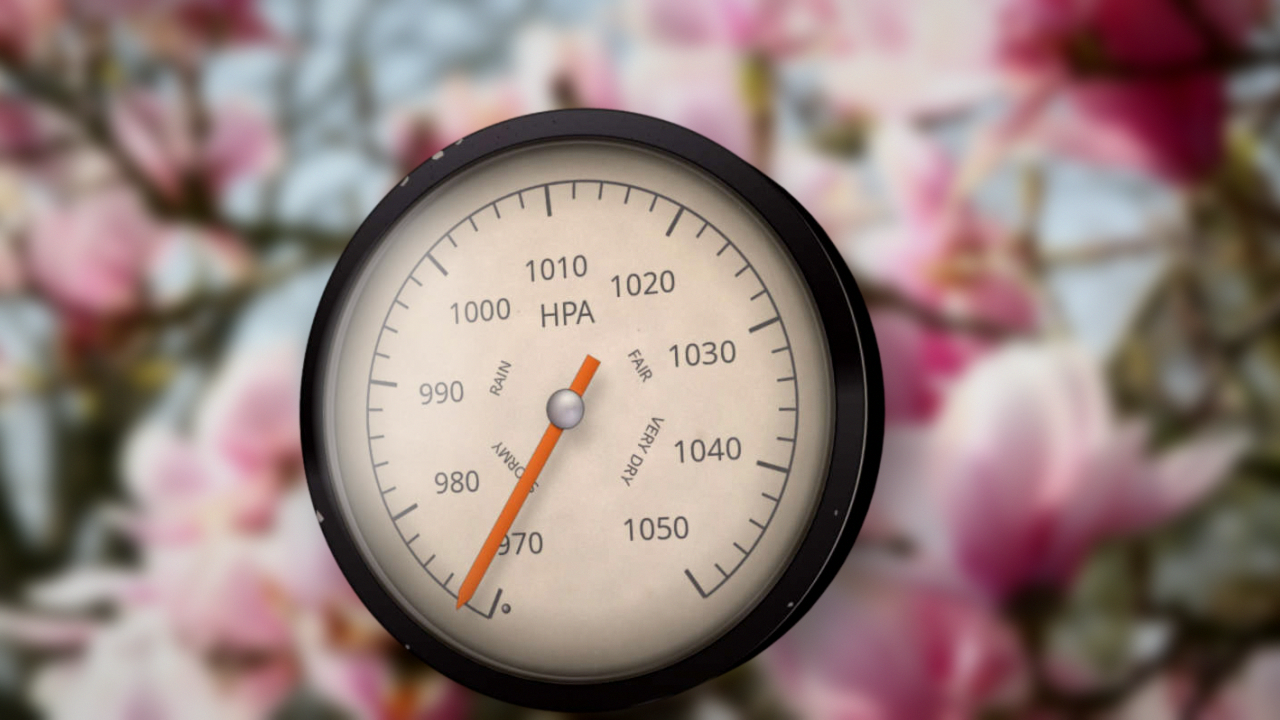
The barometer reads 972 hPa
